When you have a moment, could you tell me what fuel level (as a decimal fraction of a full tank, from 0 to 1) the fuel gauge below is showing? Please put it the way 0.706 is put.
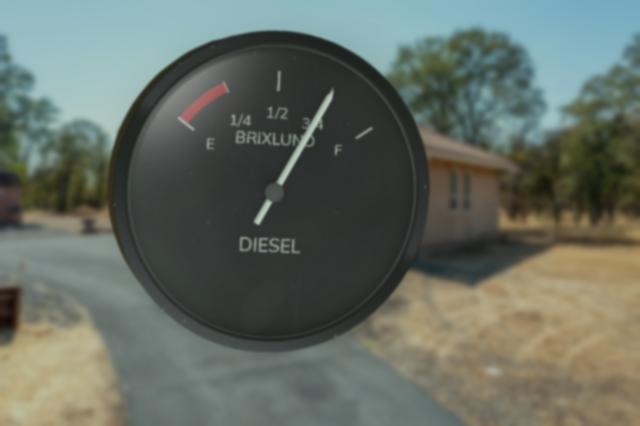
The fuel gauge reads 0.75
